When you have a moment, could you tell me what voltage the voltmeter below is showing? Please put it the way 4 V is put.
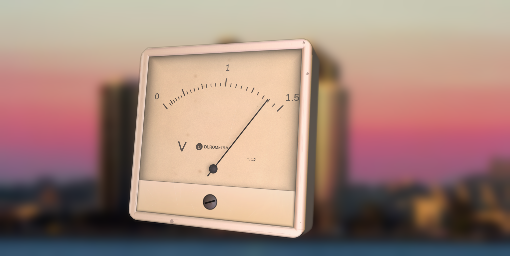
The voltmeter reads 1.4 V
